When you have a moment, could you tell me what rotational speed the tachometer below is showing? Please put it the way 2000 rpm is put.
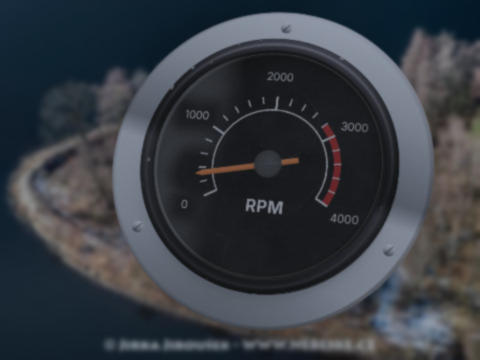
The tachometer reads 300 rpm
